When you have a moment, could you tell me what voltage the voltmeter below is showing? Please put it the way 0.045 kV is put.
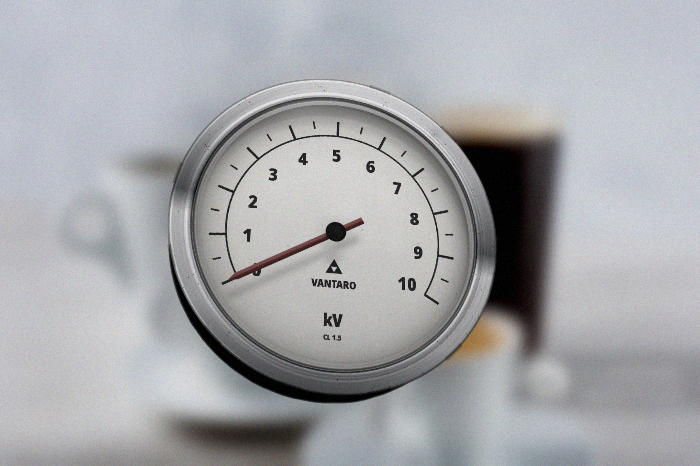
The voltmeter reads 0 kV
